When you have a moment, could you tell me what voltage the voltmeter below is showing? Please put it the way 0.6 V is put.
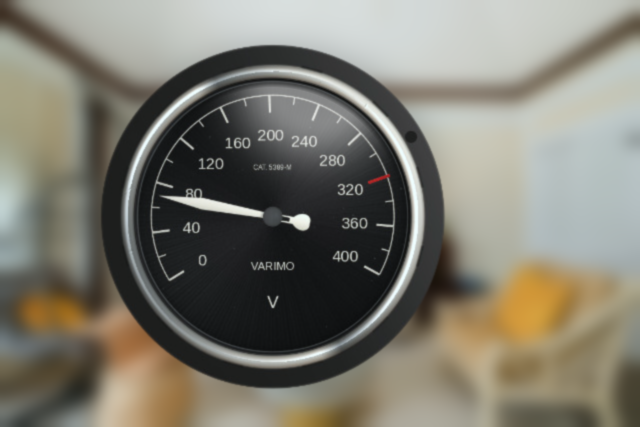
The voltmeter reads 70 V
